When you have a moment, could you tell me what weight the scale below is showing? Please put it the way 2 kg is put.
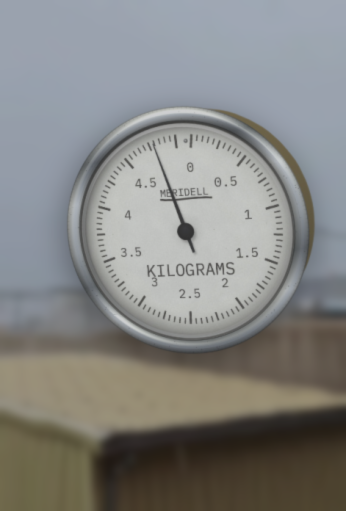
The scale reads 4.8 kg
